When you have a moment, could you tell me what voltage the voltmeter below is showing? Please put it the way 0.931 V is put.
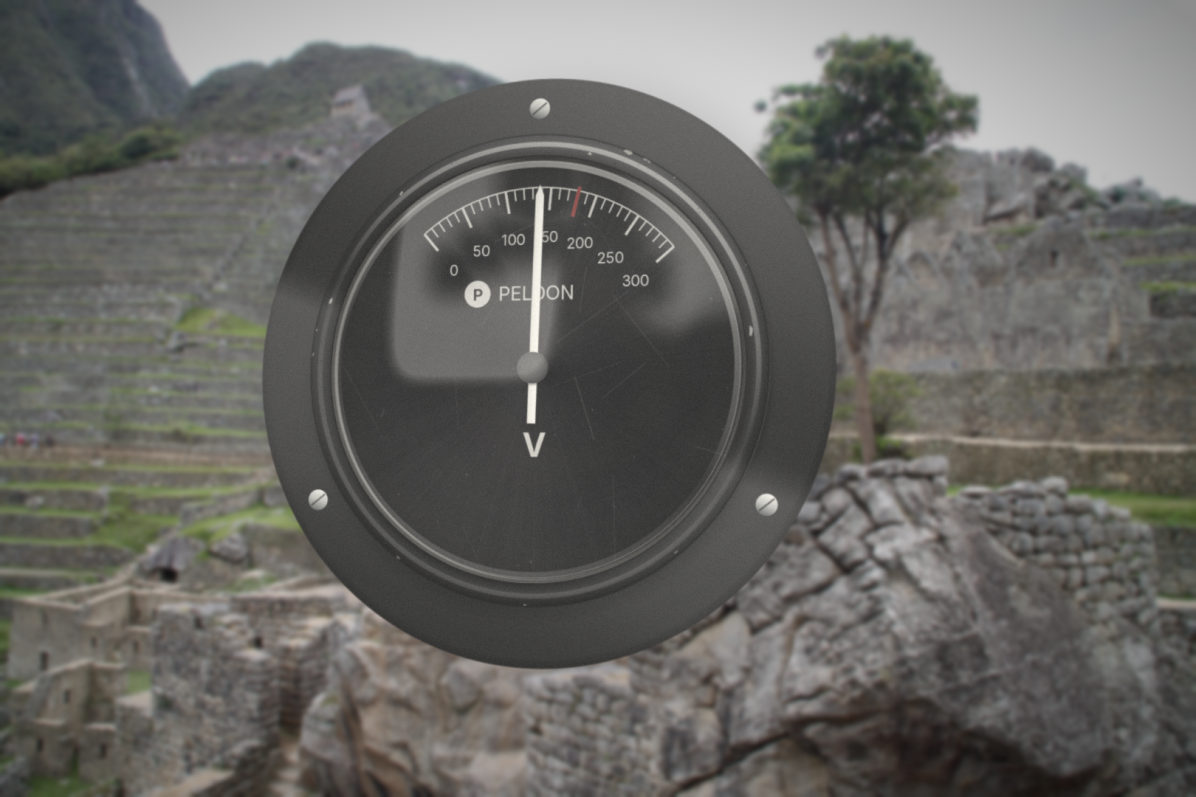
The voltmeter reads 140 V
